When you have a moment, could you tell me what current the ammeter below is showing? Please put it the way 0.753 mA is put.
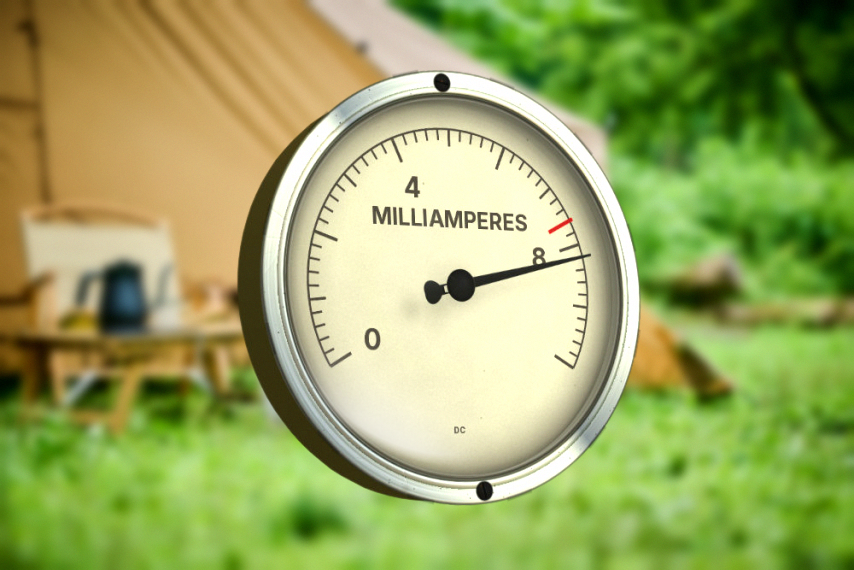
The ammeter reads 8.2 mA
